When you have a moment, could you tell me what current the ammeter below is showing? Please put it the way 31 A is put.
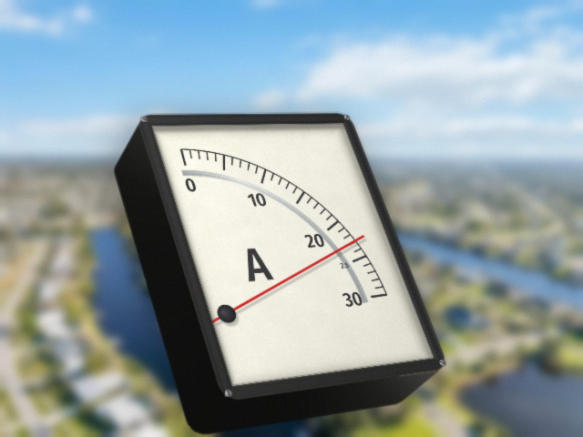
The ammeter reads 23 A
